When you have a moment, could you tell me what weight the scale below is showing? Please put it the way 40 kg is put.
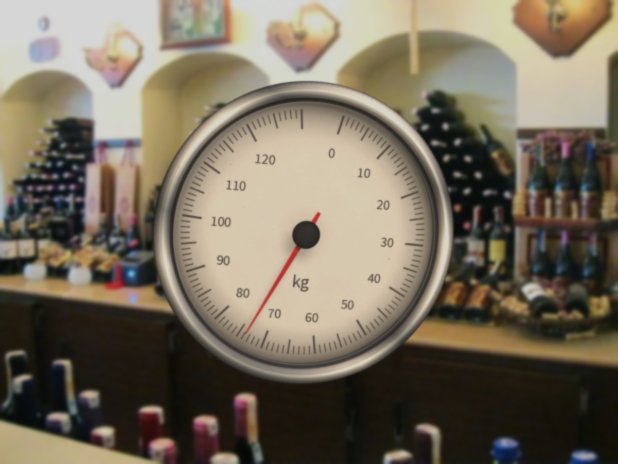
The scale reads 74 kg
